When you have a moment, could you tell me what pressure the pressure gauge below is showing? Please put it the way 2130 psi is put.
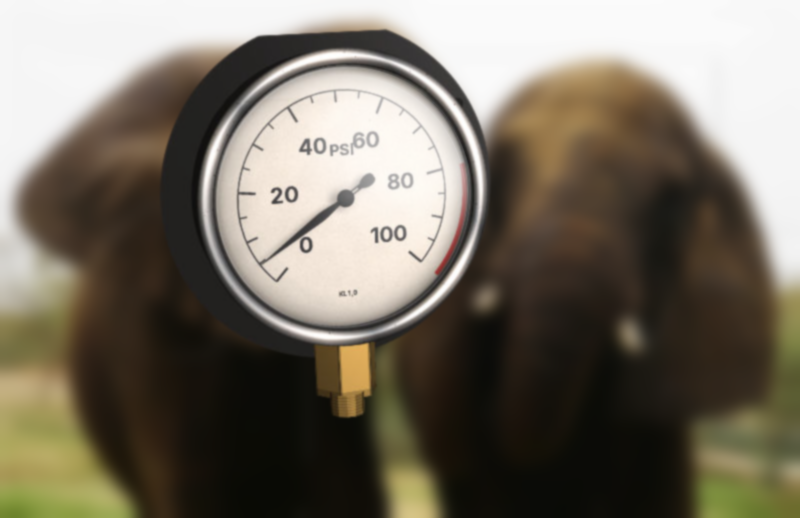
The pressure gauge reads 5 psi
